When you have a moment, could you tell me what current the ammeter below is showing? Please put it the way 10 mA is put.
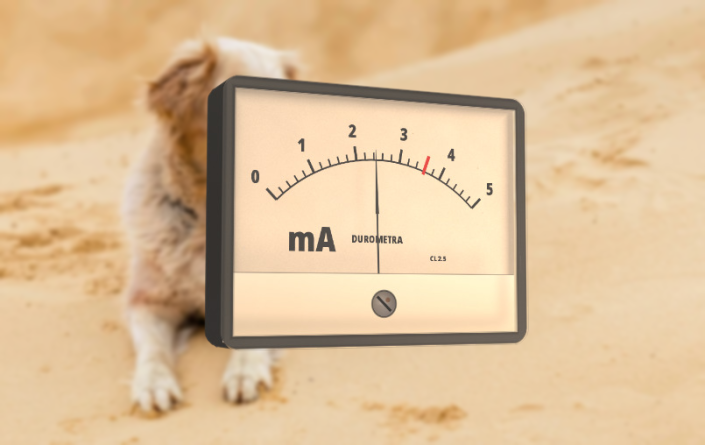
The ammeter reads 2.4 mA
